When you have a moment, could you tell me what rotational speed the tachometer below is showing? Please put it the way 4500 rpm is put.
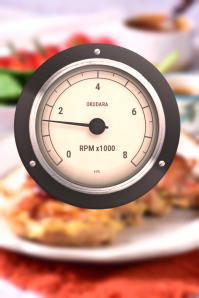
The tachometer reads 1500 rpm
